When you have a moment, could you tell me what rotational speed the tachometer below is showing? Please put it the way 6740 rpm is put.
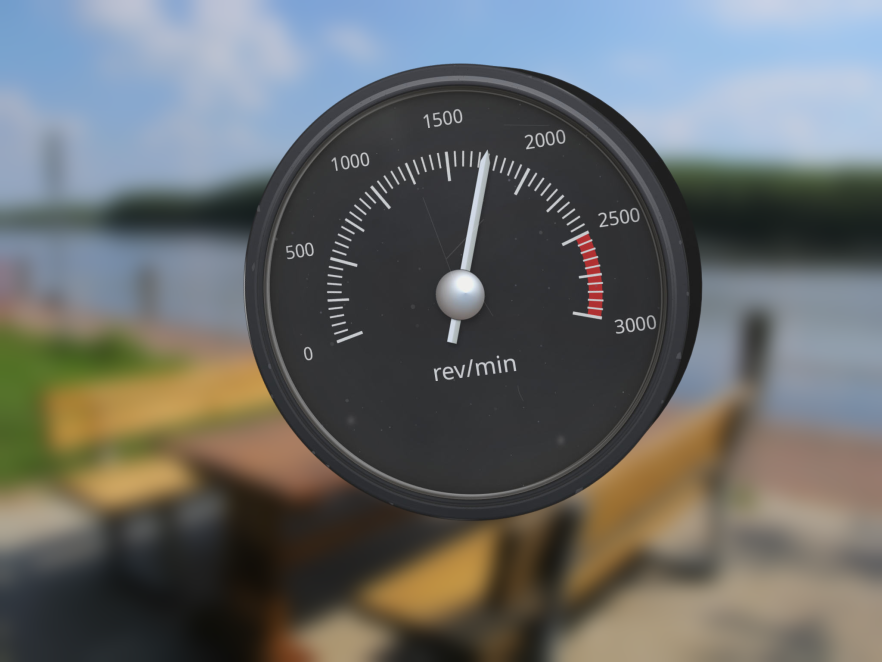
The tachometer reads 1750 rpm
